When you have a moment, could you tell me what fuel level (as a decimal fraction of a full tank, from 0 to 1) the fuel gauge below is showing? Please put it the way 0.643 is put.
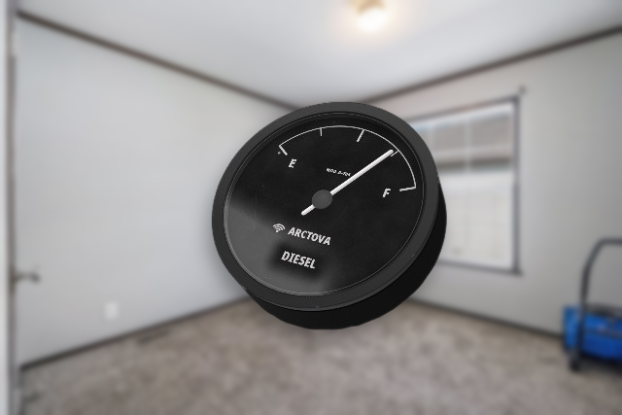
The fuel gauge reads 0.75
